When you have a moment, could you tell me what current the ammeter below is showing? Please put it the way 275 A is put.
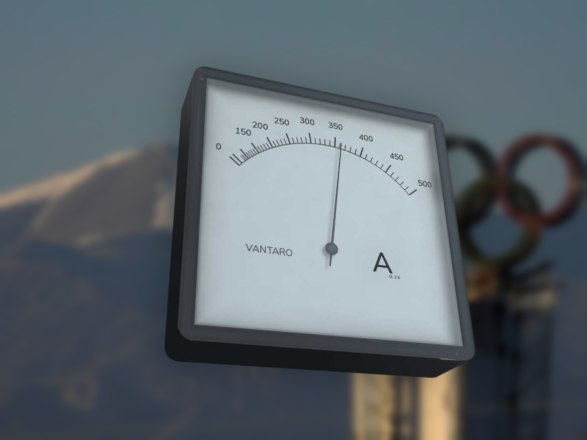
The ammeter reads 360 A
